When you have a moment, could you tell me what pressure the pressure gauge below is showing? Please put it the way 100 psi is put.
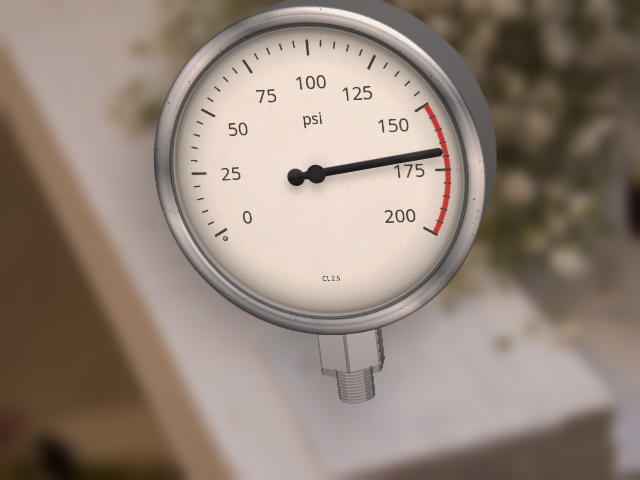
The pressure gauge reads 167.5 psi
